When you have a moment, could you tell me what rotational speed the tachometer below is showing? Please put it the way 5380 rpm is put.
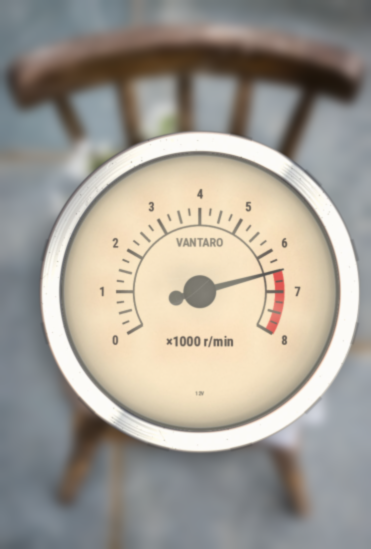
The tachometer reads 6500 rpm
